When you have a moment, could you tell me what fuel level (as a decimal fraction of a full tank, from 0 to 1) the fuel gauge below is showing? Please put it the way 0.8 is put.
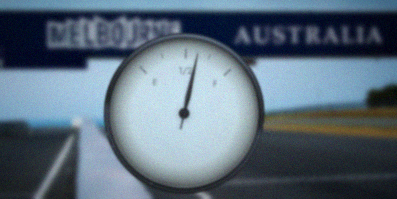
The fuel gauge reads 0.625
